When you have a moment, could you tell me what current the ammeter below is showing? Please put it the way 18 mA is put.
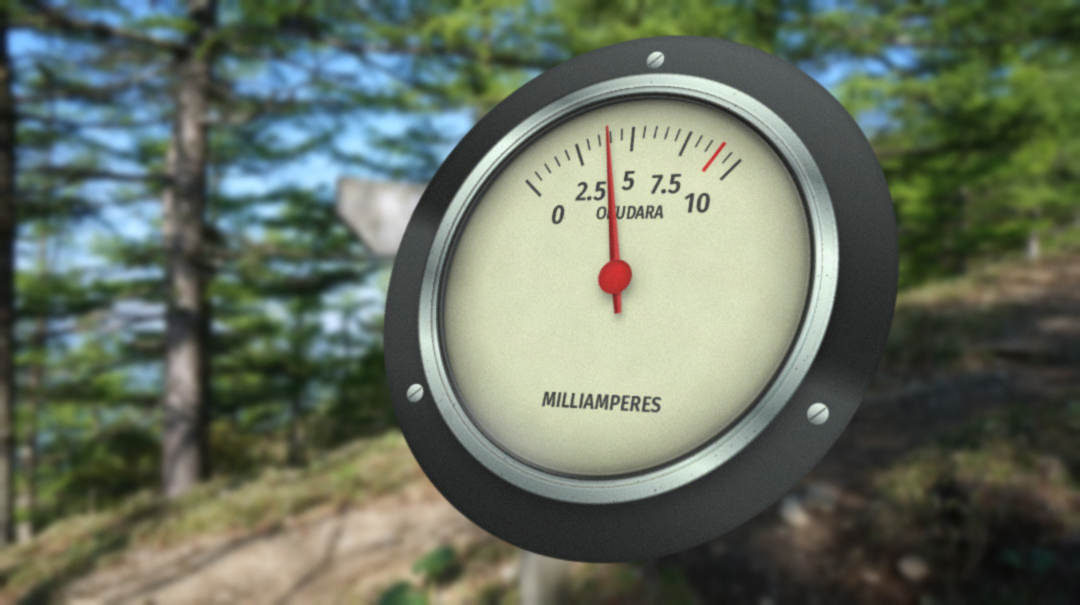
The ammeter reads 4 mA
